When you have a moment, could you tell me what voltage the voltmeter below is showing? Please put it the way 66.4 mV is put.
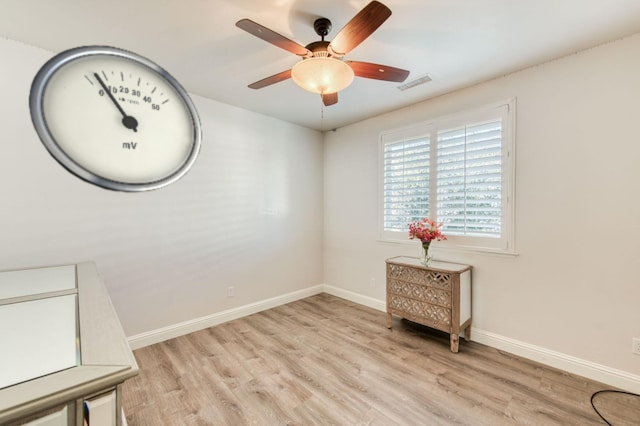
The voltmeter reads 5 mV
